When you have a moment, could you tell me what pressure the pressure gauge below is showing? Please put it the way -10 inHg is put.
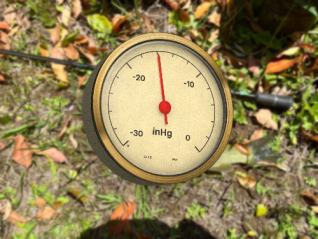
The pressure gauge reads -16 inHg
